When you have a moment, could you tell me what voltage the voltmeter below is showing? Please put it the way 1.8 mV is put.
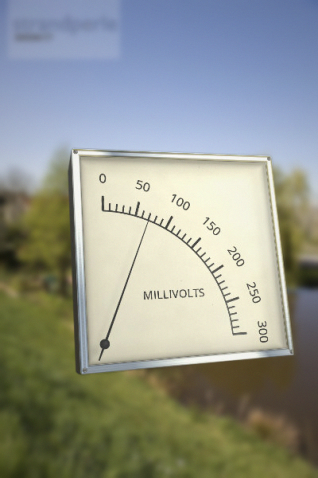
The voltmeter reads 70 mV
